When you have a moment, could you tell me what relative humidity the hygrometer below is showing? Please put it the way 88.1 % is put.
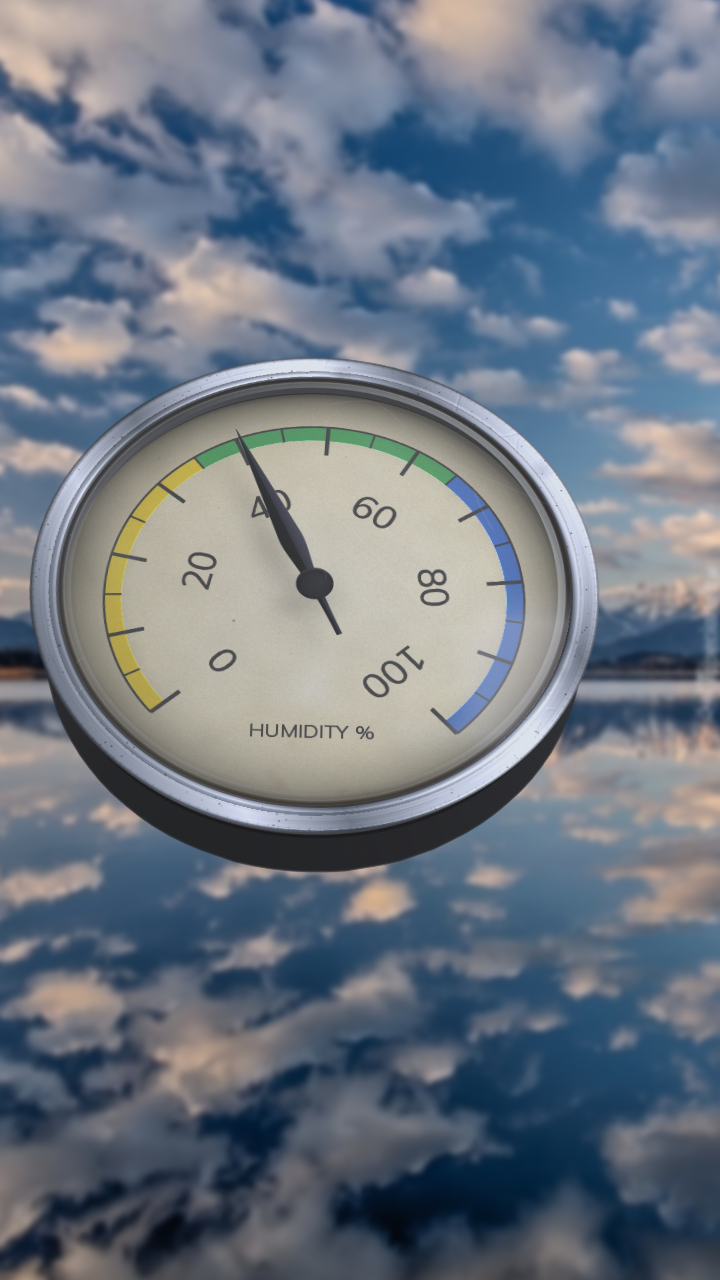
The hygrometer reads 40 %
